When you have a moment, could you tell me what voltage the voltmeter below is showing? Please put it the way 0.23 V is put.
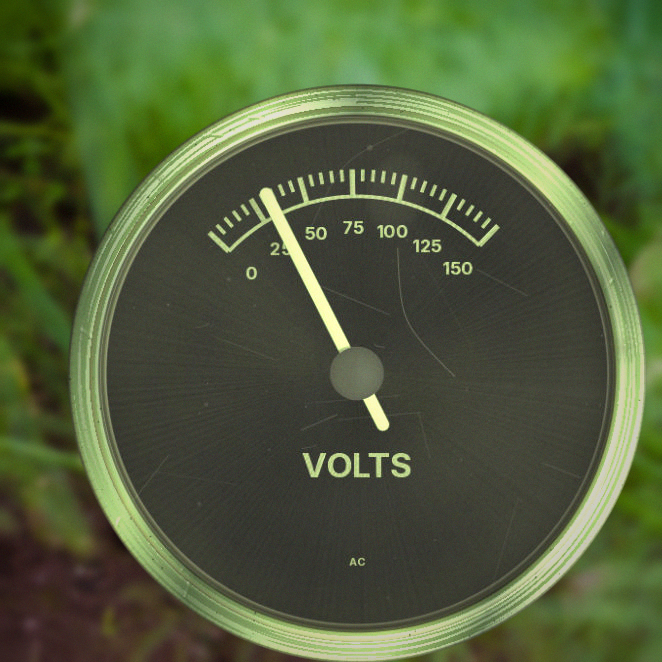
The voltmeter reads 32.5 V
